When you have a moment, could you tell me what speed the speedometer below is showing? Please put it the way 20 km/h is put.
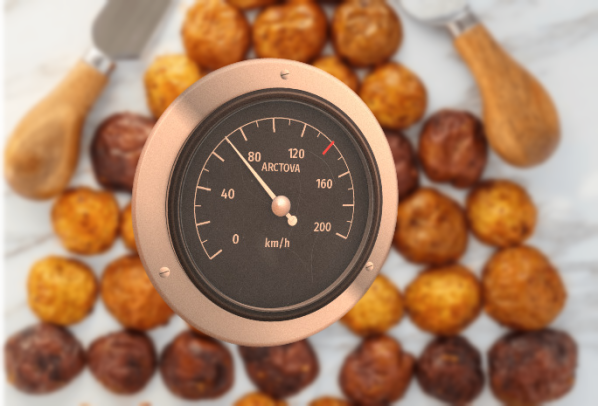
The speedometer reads 70 km/h
